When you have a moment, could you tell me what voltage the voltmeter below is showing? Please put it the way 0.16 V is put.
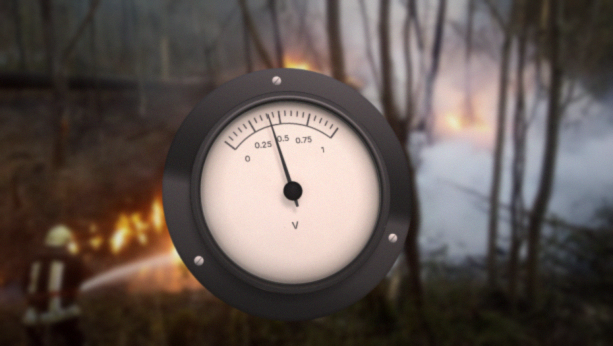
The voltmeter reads 0.4 V
